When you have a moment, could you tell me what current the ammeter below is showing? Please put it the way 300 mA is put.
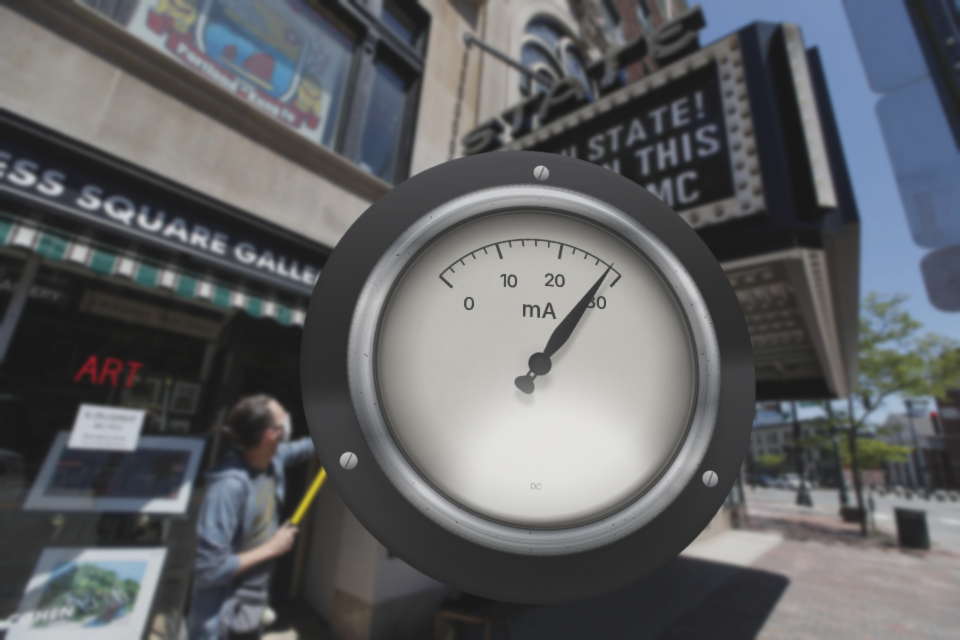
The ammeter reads 28 mA
